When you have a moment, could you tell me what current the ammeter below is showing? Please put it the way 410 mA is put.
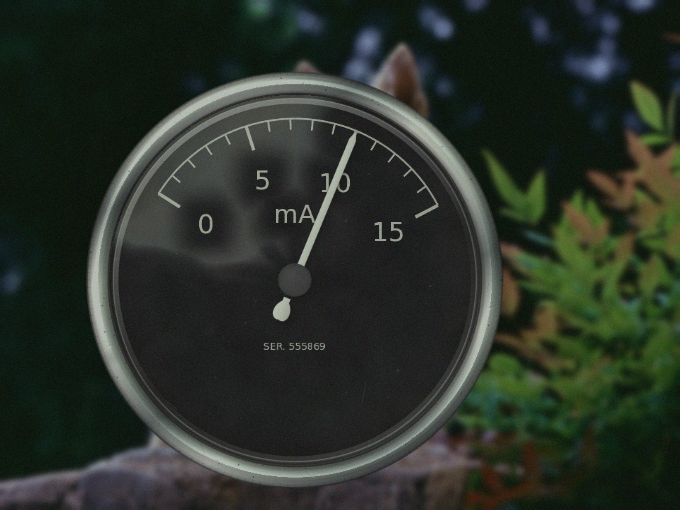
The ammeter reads 10 mA
